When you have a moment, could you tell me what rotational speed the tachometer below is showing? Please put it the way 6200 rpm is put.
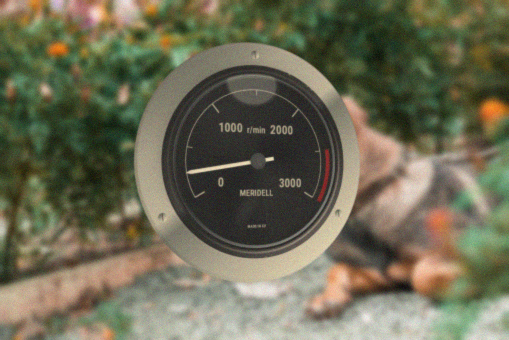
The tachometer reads 250 rpm
